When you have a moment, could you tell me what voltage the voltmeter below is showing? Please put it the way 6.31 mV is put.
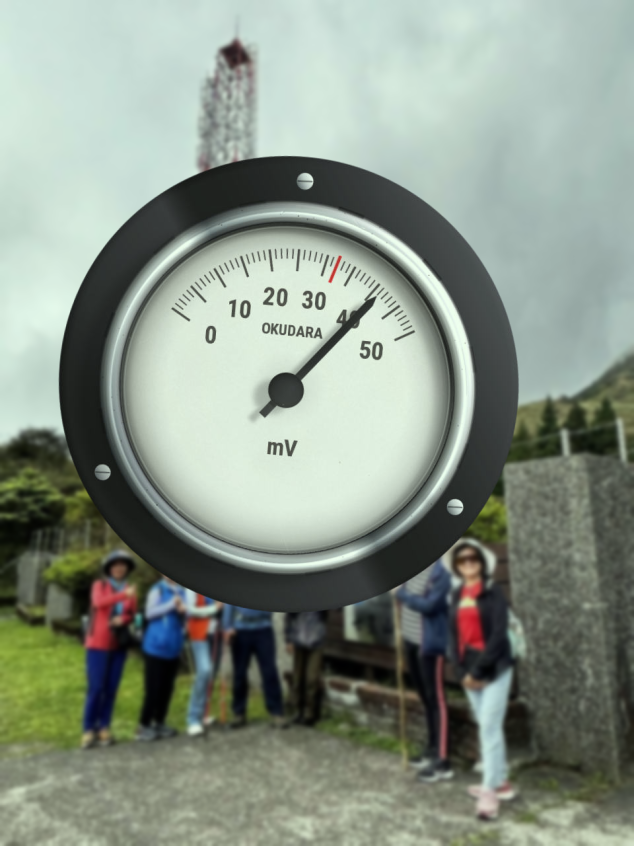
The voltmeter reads 41 mV
